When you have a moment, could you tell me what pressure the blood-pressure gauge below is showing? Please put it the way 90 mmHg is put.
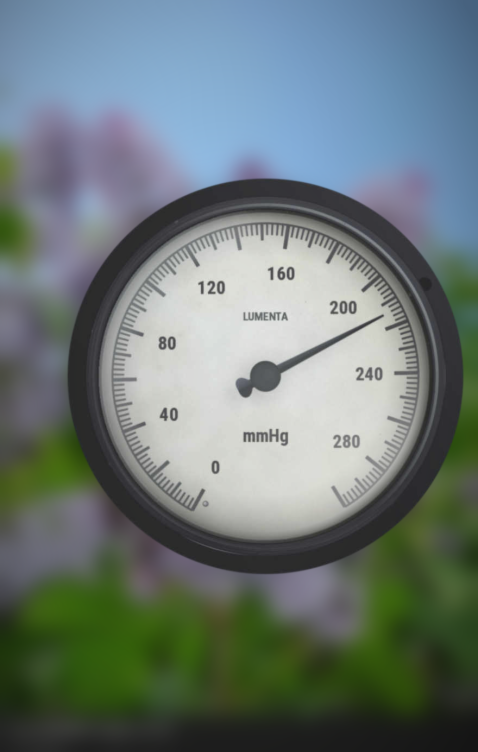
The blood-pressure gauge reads 214 mmHg
